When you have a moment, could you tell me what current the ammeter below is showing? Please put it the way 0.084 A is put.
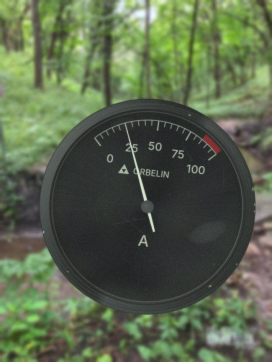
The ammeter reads 25 A
